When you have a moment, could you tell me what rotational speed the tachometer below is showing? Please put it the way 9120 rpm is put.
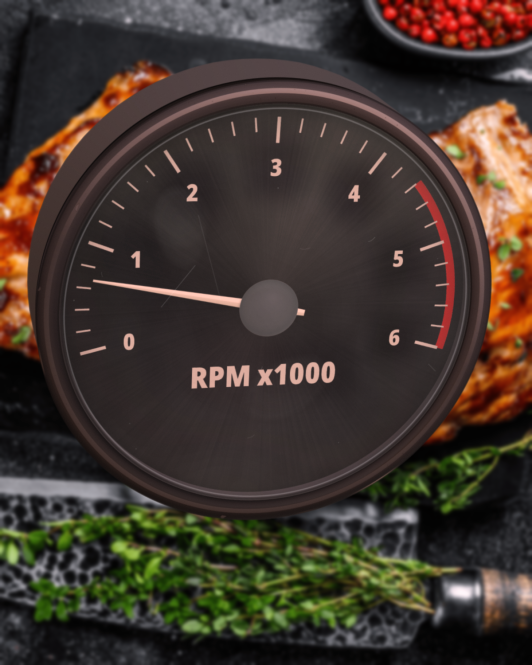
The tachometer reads 700 rpm
